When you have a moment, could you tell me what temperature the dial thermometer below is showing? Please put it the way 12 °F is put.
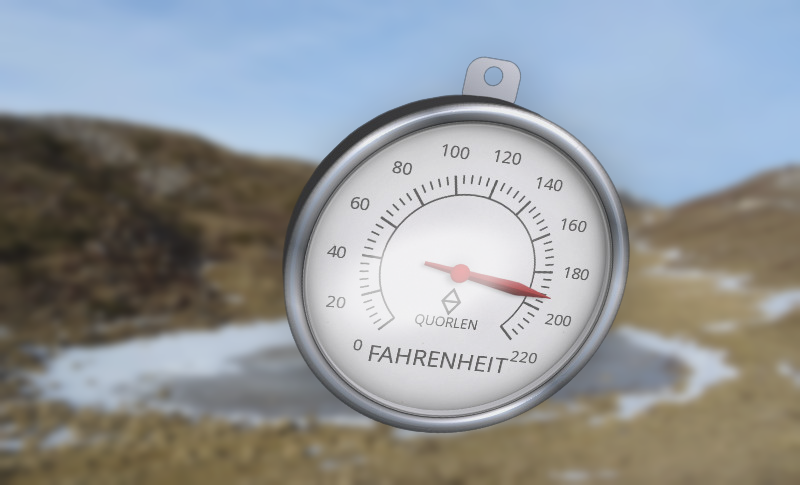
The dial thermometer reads 192 °F
